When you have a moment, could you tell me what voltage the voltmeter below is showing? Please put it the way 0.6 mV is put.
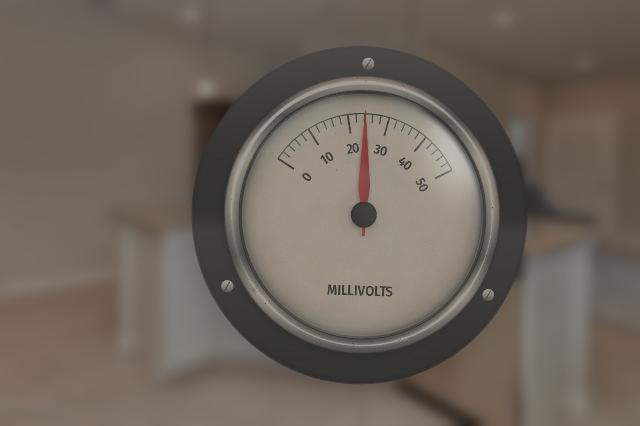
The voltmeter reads 24 mV
